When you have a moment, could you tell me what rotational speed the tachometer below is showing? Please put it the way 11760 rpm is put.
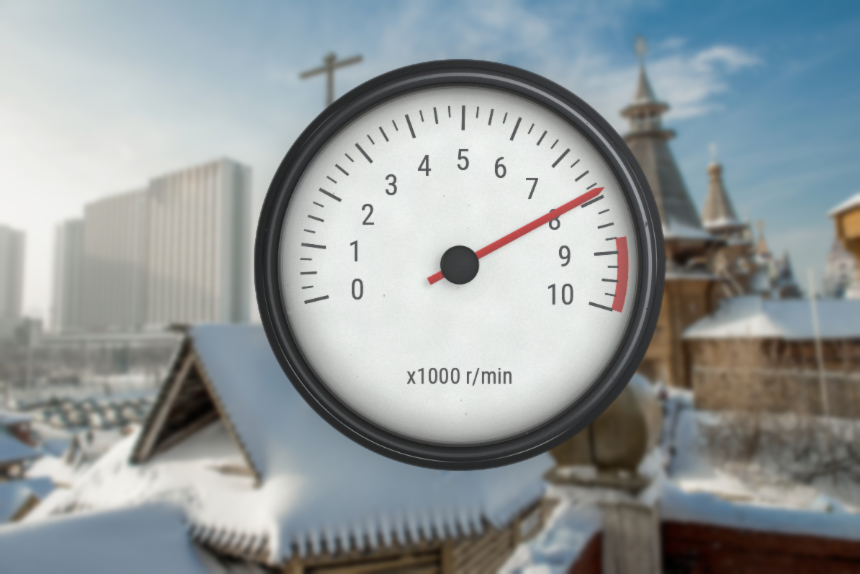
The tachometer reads 7875 rpm
